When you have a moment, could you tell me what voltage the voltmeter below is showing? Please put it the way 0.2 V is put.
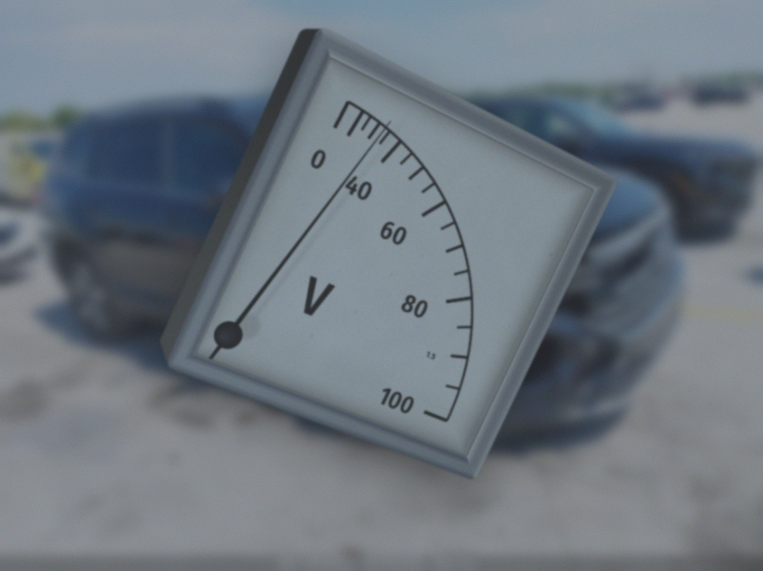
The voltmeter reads 32.5 V
